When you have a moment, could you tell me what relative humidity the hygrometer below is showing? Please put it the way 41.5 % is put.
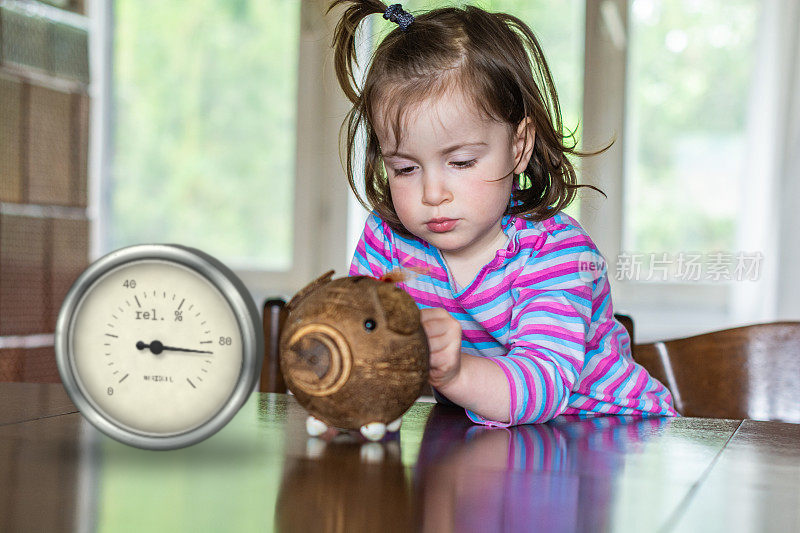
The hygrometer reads 84 %
